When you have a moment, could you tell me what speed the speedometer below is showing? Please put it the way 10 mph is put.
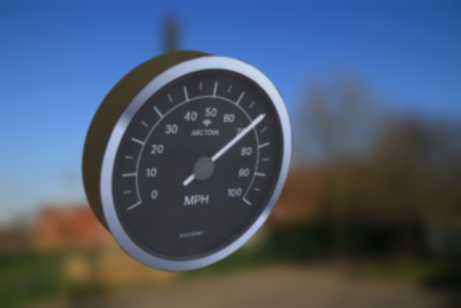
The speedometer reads 70 mph
